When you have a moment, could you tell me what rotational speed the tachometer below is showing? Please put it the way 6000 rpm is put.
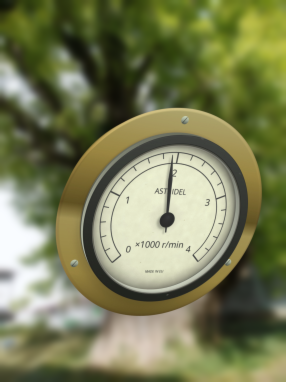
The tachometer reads 1900 rpm
